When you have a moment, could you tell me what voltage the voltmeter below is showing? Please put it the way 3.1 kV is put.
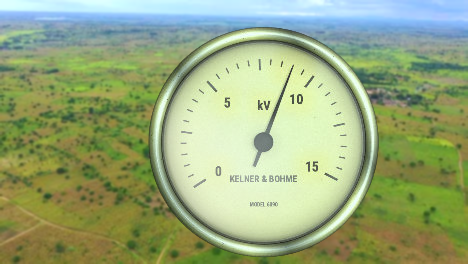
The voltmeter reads 9 kV
